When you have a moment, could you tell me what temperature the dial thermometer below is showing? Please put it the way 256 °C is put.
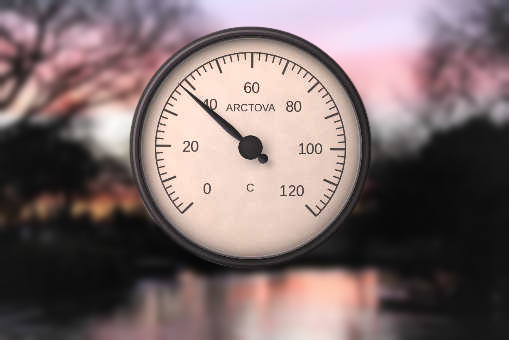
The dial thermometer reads 38 °C
